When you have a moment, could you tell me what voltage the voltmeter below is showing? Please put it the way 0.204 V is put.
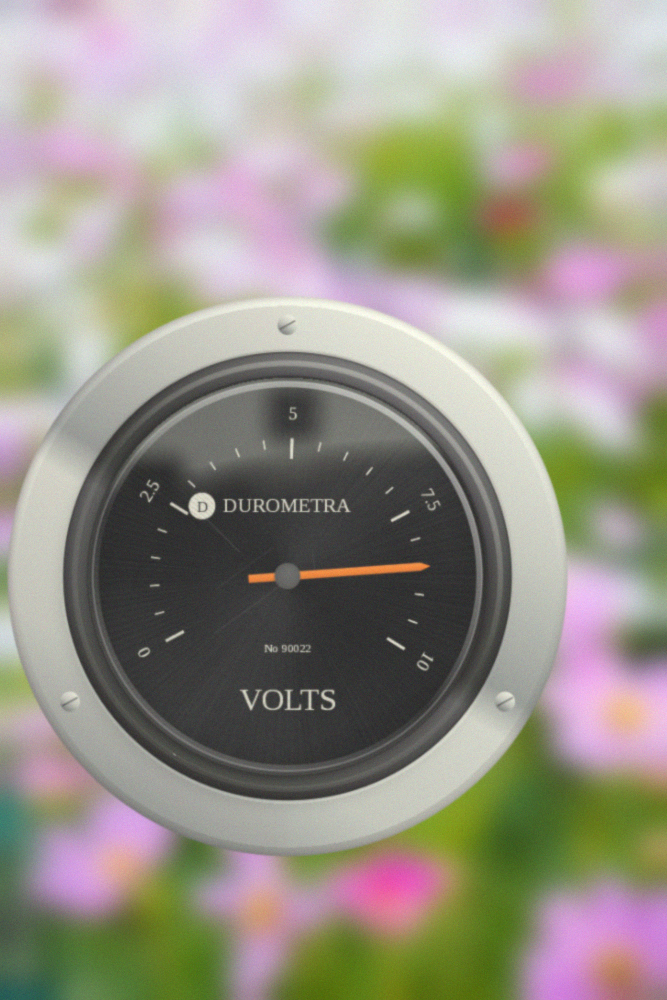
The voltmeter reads 8.5 V
